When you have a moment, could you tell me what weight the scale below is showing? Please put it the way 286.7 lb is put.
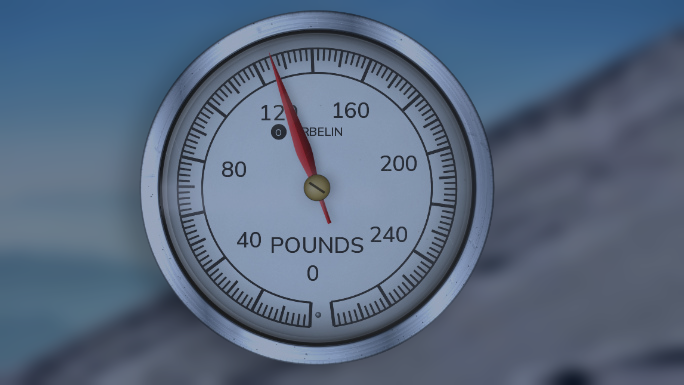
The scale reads 126 lb
